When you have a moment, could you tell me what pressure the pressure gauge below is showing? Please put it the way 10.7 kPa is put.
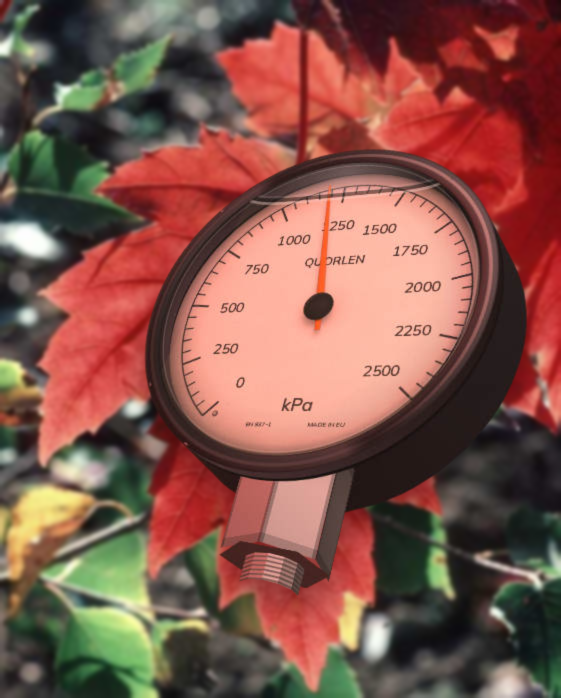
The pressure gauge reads 1200 kPa
